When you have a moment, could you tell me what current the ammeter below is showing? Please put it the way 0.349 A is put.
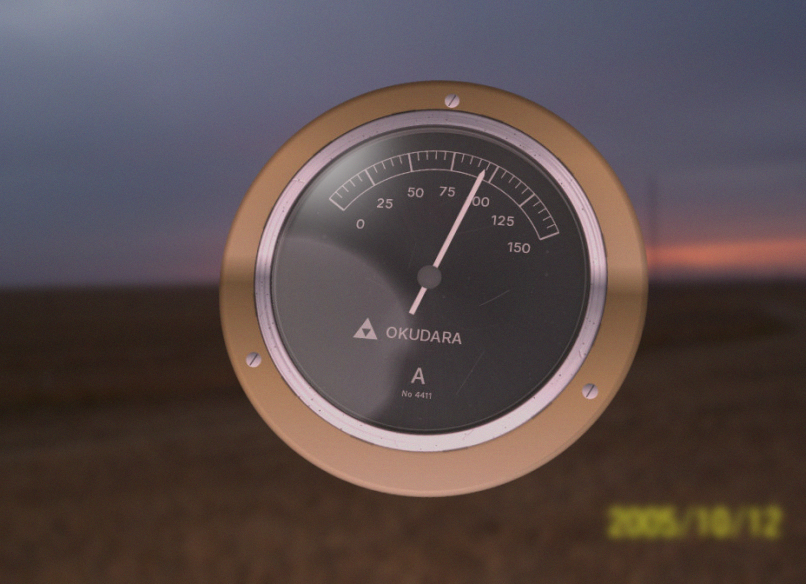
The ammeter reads 95 A
